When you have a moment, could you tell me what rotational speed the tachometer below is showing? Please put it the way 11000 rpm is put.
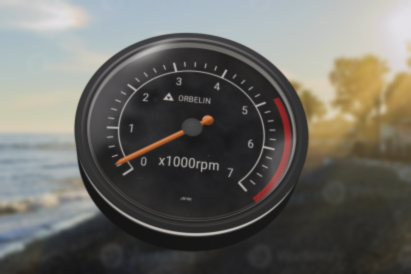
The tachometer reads 200 rpm
